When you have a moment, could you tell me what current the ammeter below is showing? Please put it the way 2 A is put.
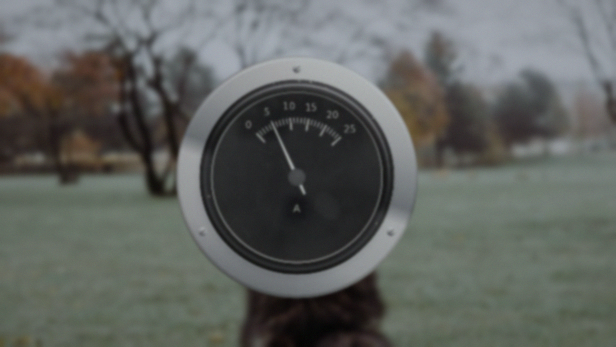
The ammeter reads 5 A
